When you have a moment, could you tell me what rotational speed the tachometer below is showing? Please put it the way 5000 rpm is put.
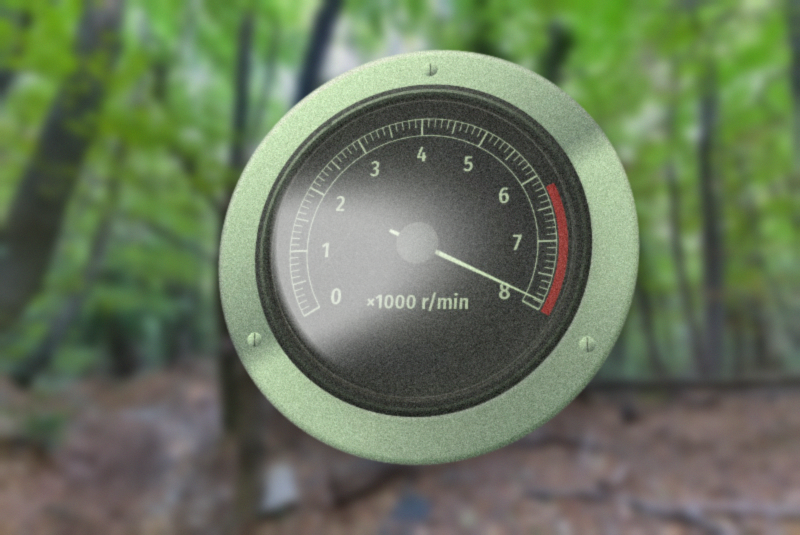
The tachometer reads 7900 rpm
